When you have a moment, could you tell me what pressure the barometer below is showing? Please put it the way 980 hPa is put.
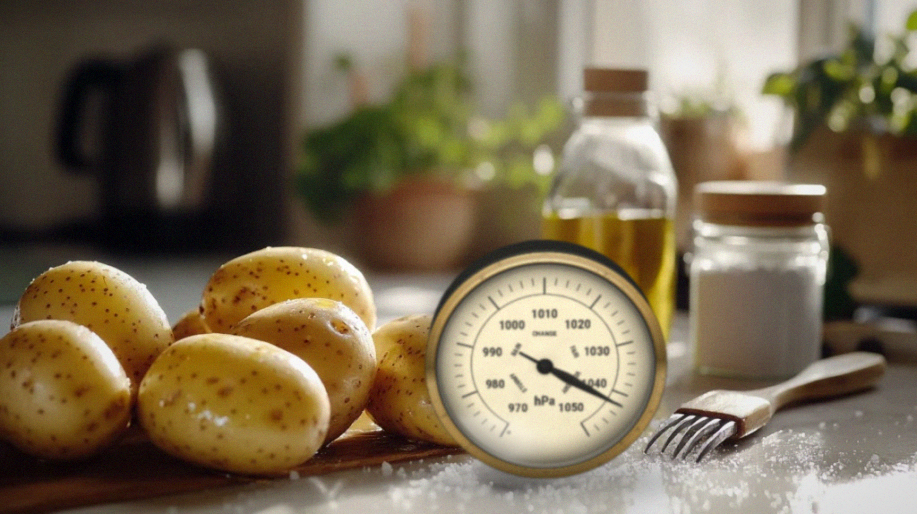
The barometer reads 1042 hPa
